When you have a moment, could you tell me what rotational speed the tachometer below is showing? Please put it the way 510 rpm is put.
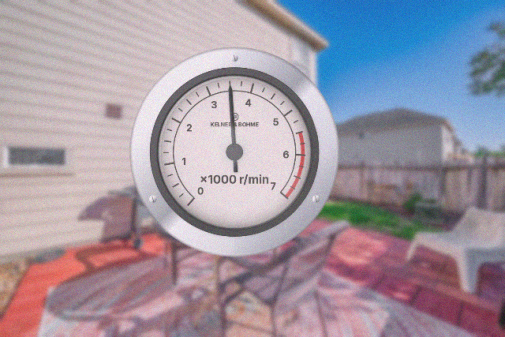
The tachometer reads 3500 rpm
